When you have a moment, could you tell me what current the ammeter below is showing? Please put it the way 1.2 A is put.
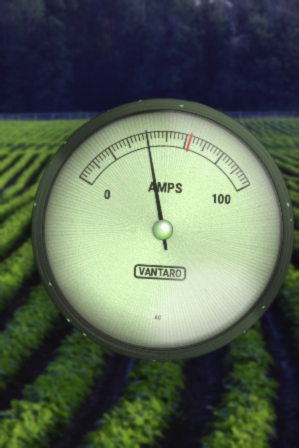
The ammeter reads 40 A
